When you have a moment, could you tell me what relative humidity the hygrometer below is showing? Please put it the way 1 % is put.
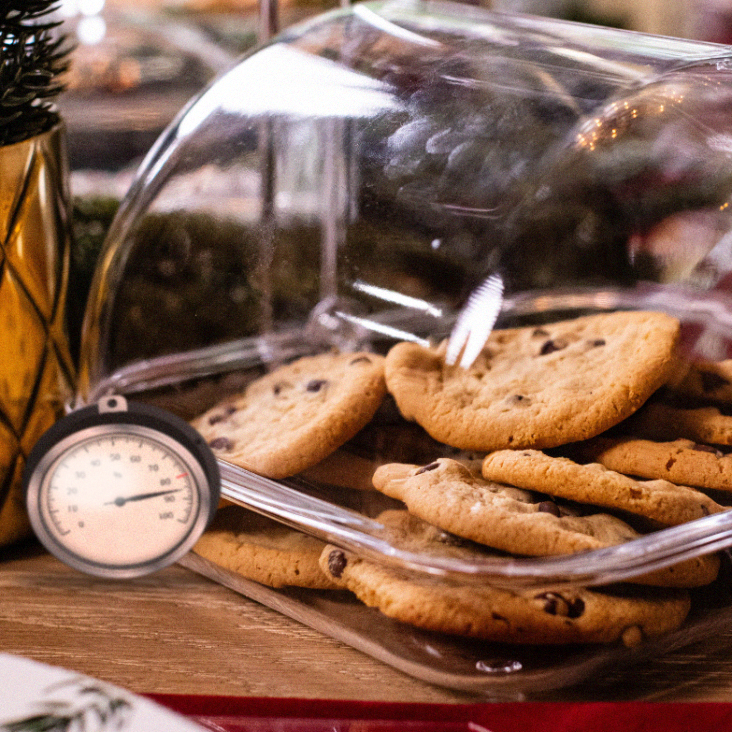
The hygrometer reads 85 %
